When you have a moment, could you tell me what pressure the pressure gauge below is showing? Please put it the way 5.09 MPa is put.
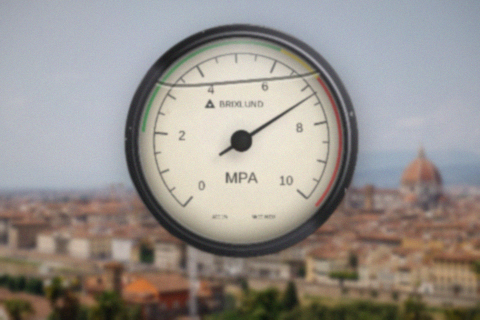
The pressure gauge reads 7.25 MPa
